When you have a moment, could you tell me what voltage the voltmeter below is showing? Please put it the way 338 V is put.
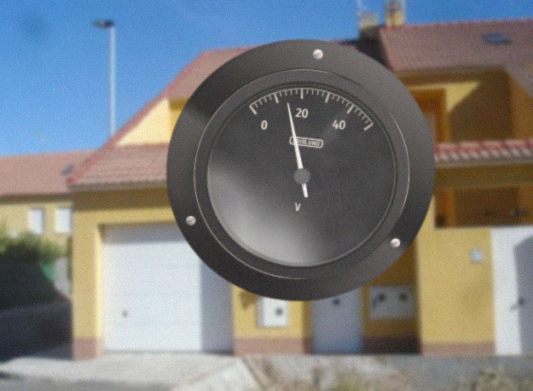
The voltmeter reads 14 V
